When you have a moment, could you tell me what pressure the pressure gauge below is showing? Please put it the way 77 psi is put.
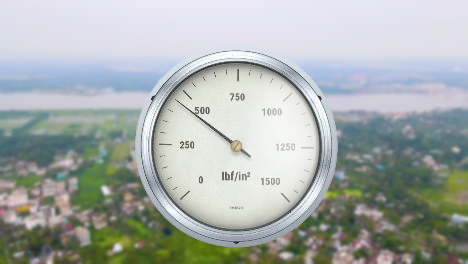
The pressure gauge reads 450 psi
